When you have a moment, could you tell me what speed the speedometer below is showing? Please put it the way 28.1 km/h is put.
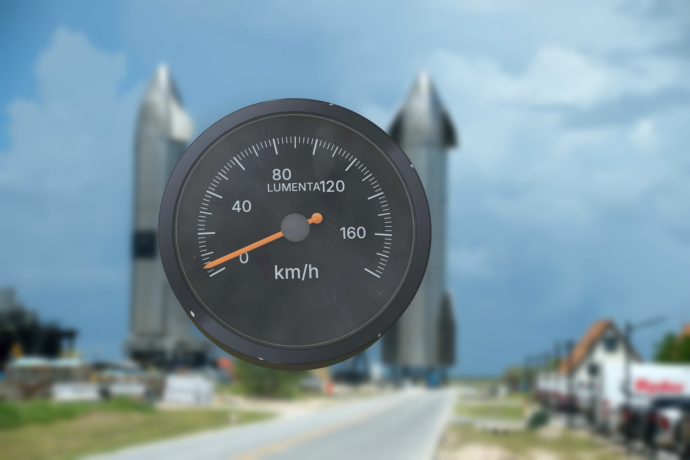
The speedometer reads 4 km/h
